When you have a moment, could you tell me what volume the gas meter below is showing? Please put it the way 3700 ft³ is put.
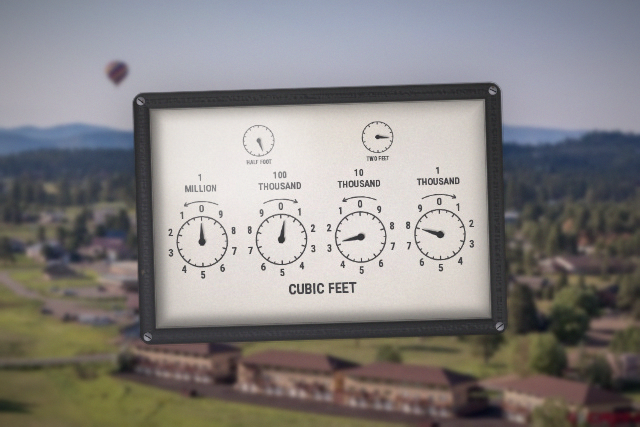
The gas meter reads 2800 ft³
